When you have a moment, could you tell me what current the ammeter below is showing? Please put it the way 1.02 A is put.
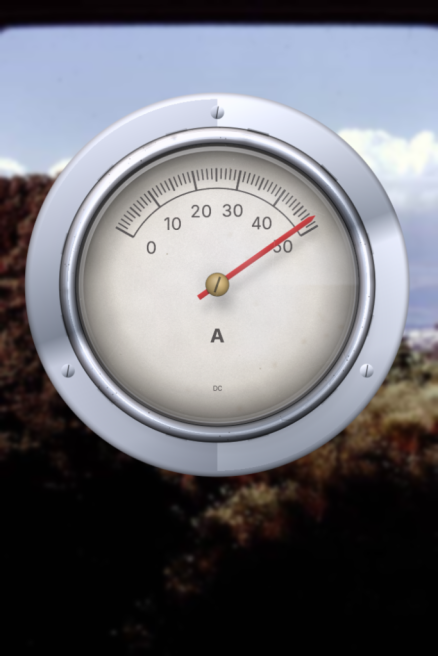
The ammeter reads 48 A
